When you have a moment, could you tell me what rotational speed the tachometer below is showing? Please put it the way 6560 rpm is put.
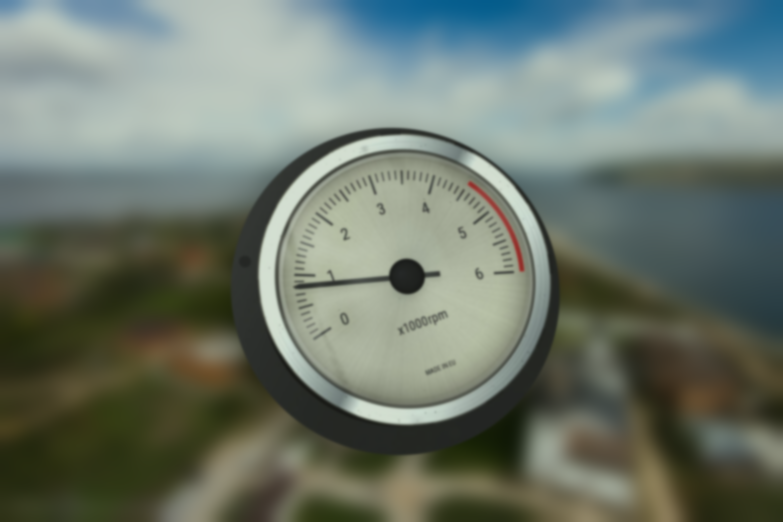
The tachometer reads 800 rpm
